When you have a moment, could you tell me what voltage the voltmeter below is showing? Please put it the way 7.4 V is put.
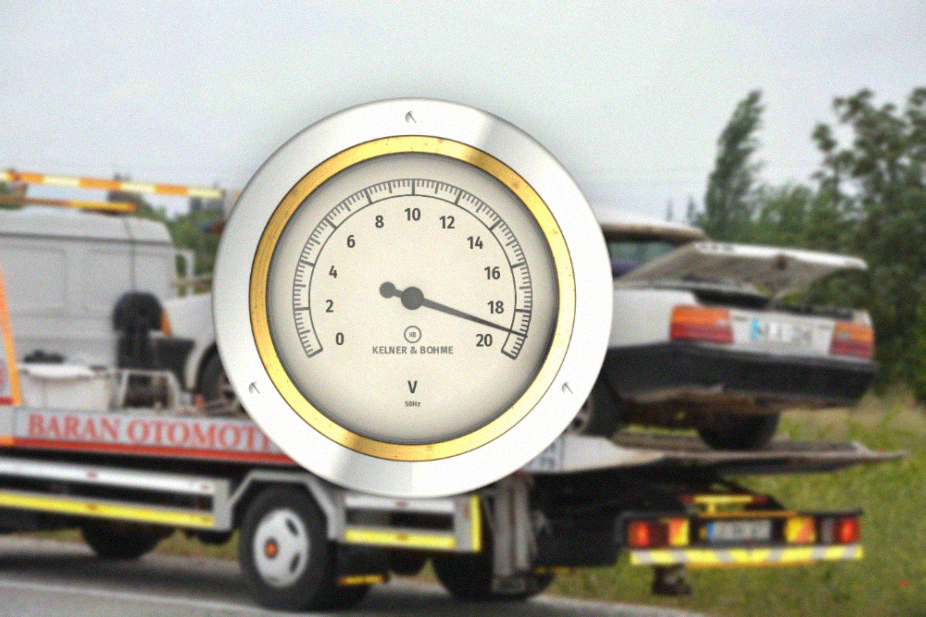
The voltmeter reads 19 V
